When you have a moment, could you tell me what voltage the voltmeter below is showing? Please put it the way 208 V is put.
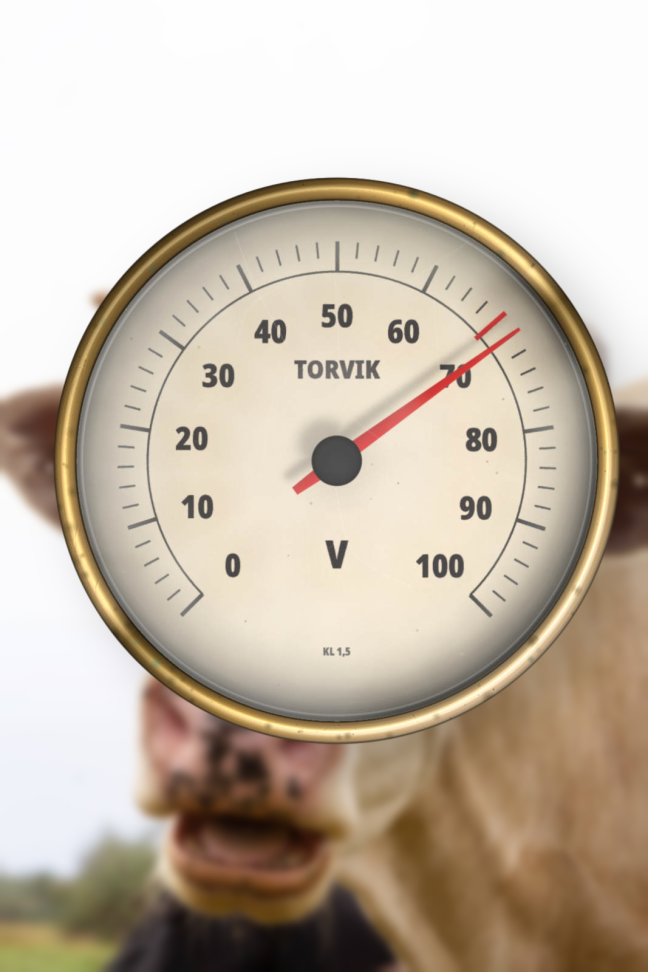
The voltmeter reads 70 V
